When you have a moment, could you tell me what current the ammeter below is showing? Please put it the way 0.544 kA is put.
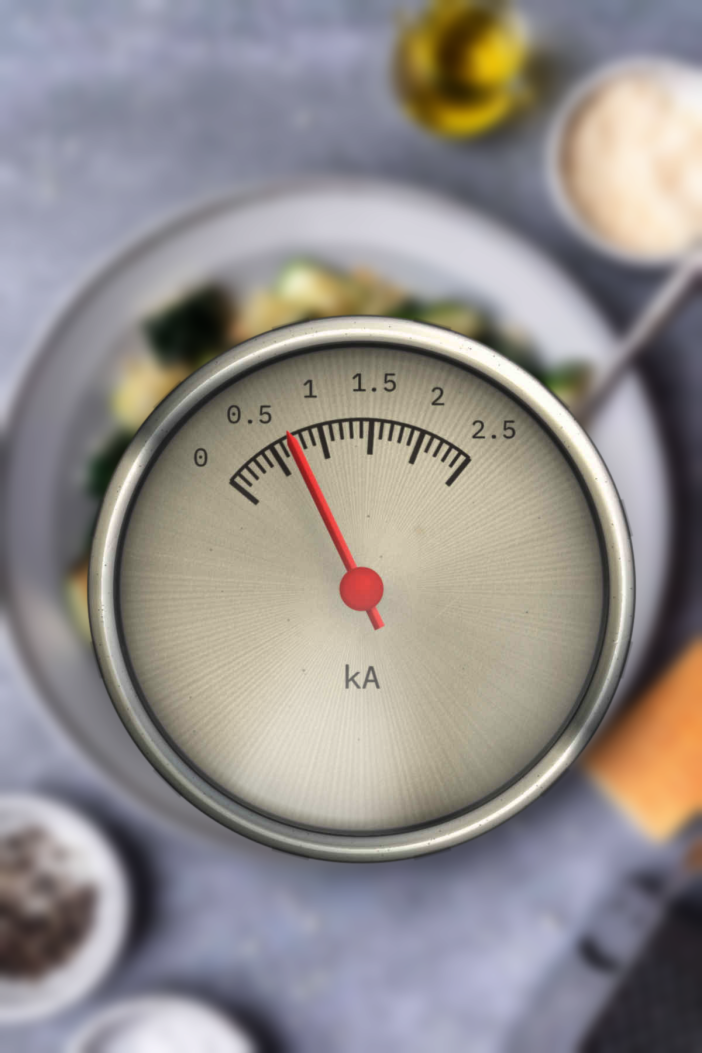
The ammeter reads 0.7 kA
